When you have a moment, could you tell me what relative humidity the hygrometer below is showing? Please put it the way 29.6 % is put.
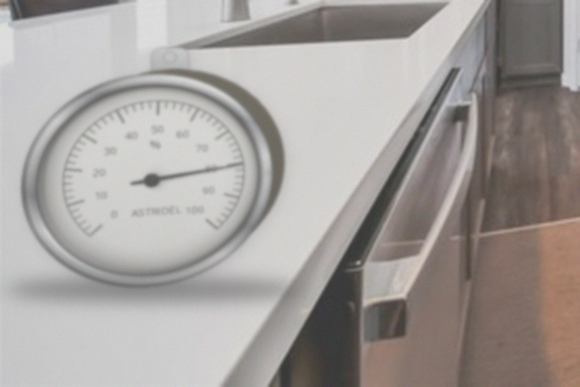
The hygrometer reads 80 %
